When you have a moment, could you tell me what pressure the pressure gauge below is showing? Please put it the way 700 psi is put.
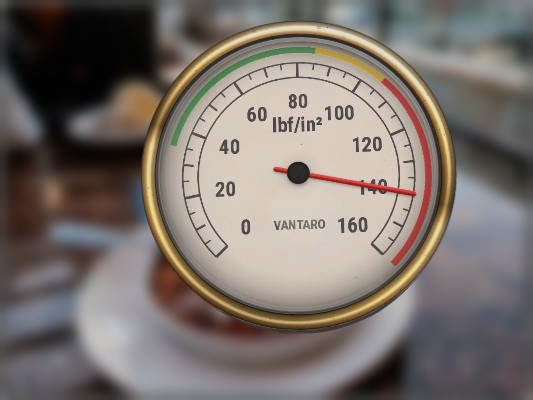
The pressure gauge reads 140 psi
